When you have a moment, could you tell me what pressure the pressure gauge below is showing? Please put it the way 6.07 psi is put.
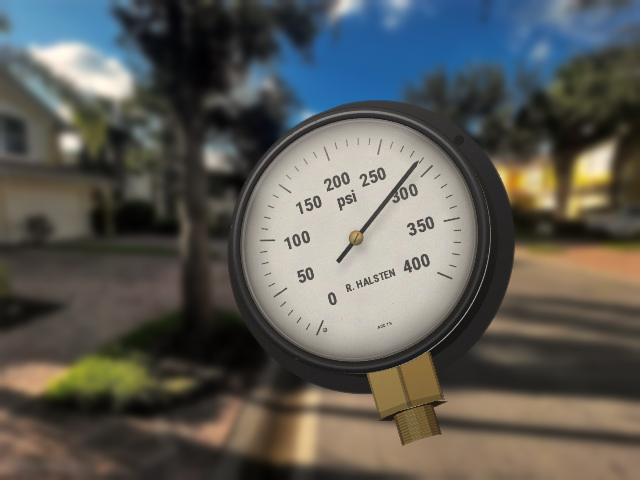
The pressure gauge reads 290 psi
